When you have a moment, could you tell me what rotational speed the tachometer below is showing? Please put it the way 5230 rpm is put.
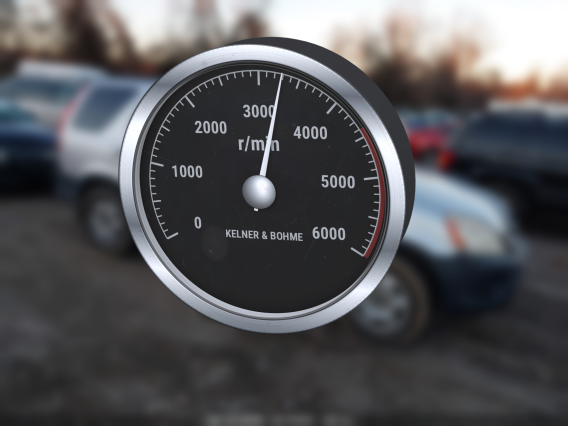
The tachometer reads 3300 rpm
